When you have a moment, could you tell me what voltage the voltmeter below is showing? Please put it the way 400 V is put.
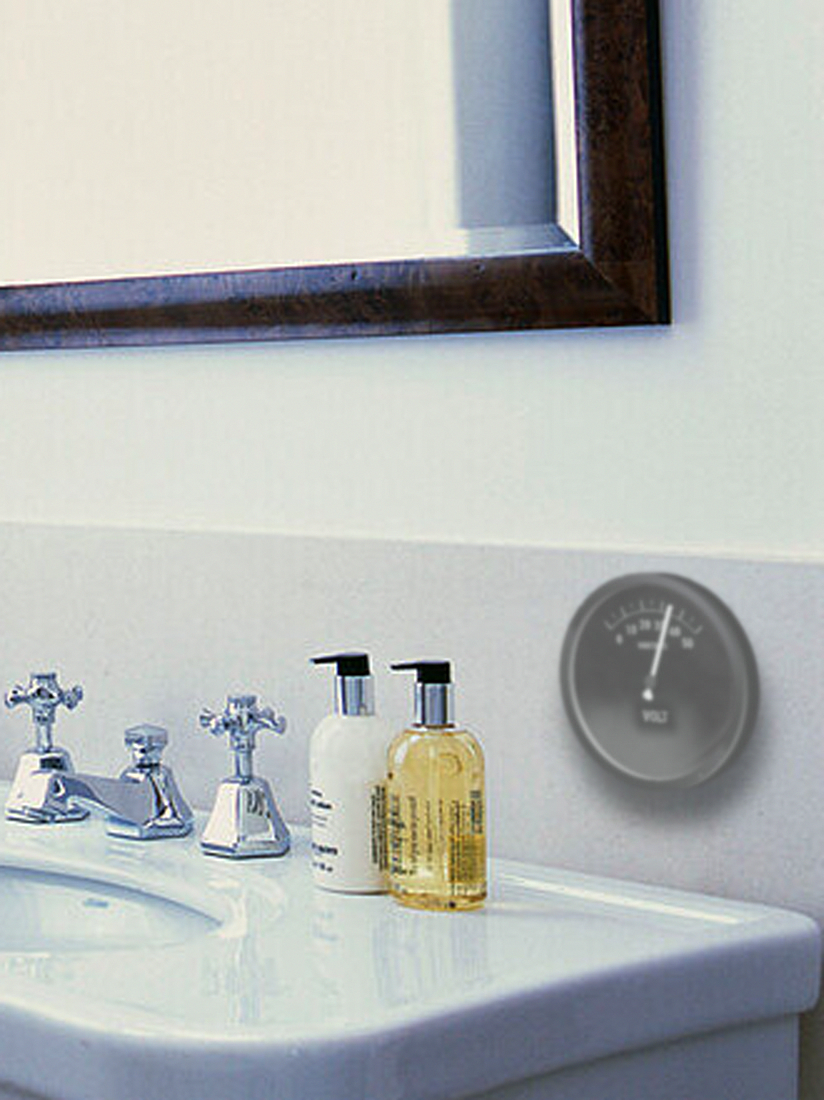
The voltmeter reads 35 V
